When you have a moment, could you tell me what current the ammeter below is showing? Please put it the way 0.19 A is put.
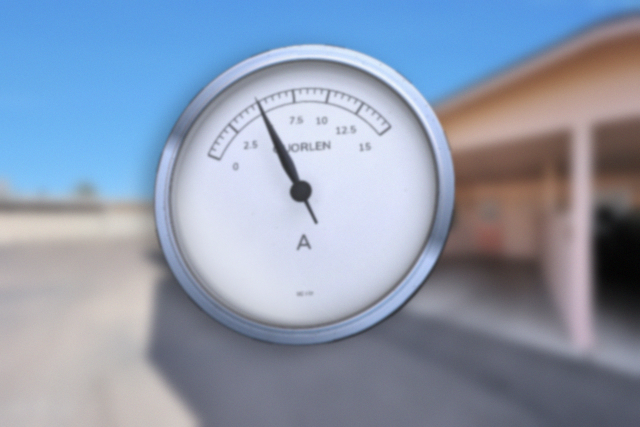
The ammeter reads 5 A
